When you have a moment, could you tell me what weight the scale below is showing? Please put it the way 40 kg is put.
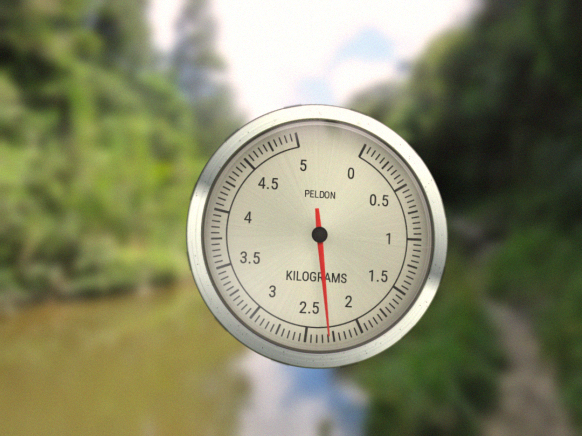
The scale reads 2.3 kg
